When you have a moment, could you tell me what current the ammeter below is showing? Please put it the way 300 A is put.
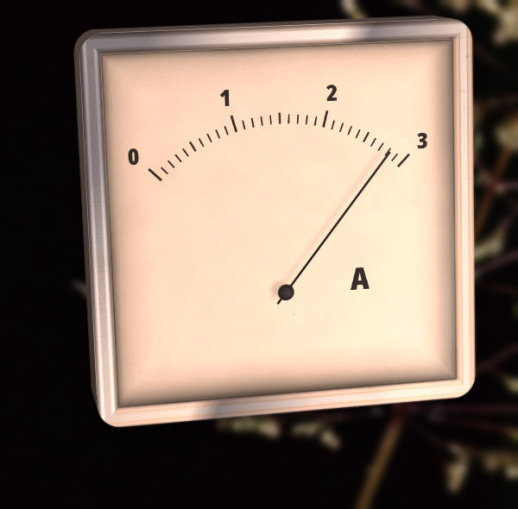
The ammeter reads 2.8 A
